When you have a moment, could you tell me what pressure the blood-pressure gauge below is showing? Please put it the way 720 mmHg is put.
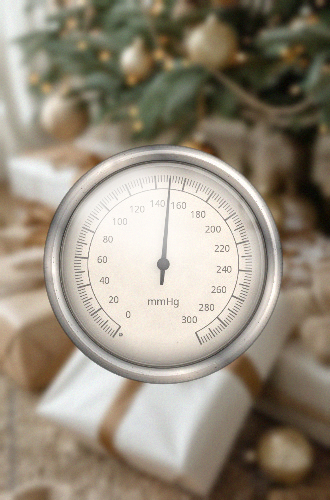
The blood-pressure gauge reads 150 mmHg
